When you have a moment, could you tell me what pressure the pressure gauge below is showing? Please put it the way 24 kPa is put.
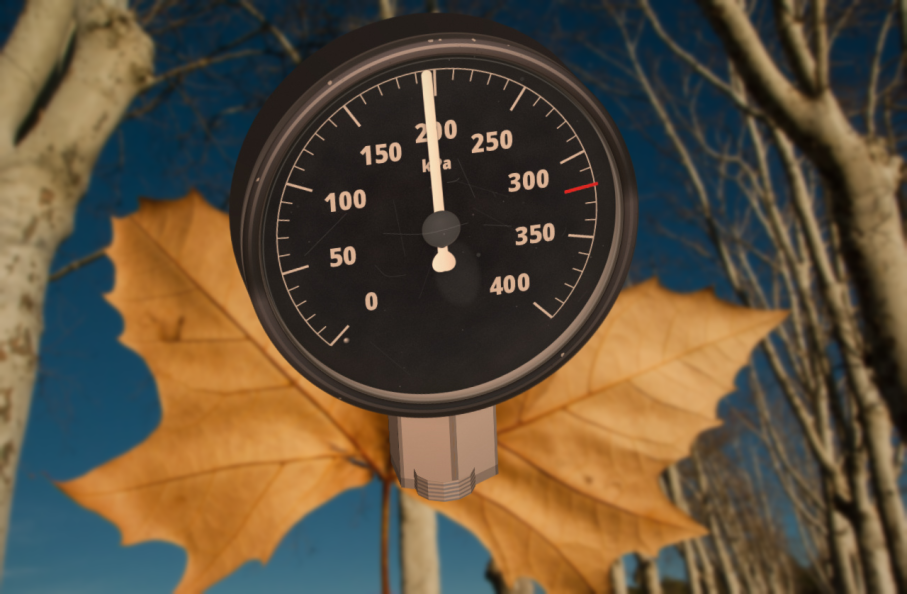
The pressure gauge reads 195 kPa
